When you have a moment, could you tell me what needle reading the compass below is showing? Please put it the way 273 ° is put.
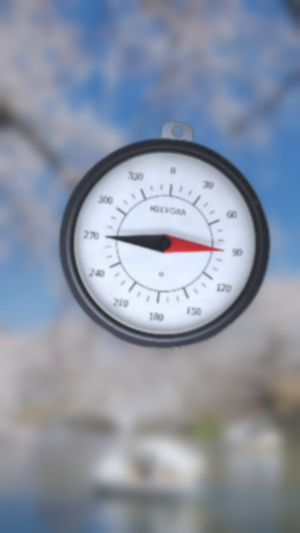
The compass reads 90 °
